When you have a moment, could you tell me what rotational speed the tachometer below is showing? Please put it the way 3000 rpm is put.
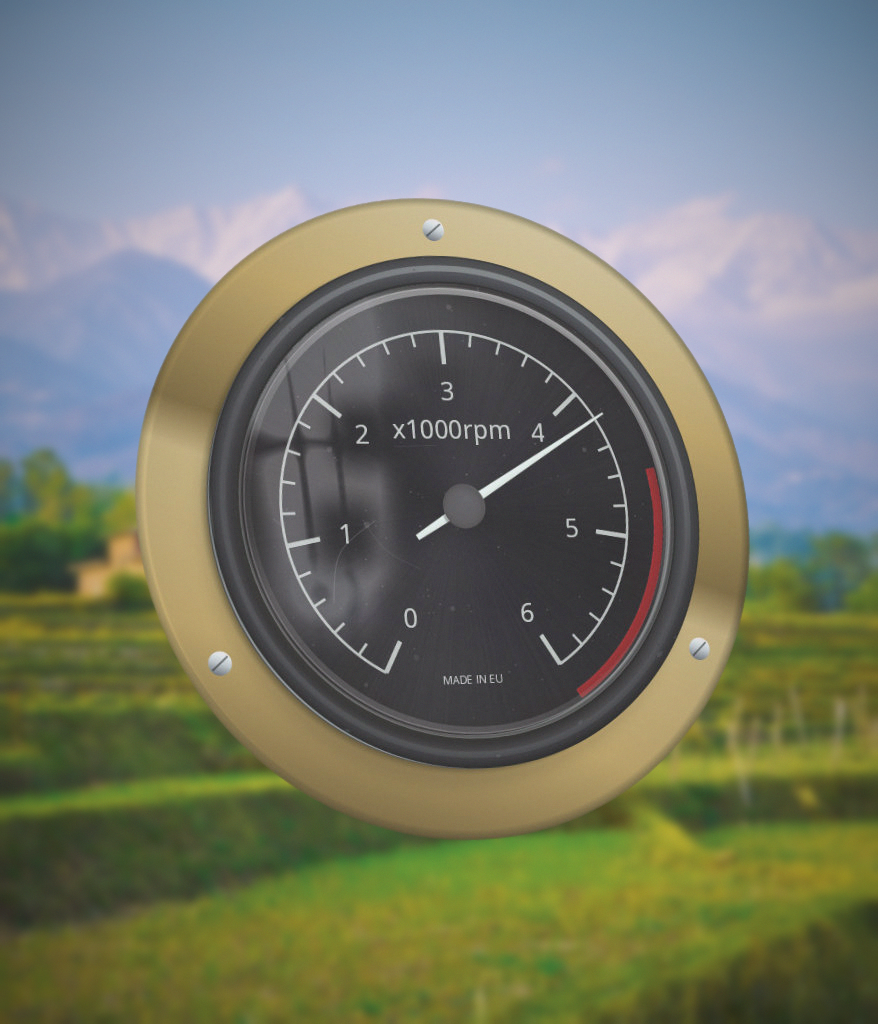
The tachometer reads 4200 rpm
